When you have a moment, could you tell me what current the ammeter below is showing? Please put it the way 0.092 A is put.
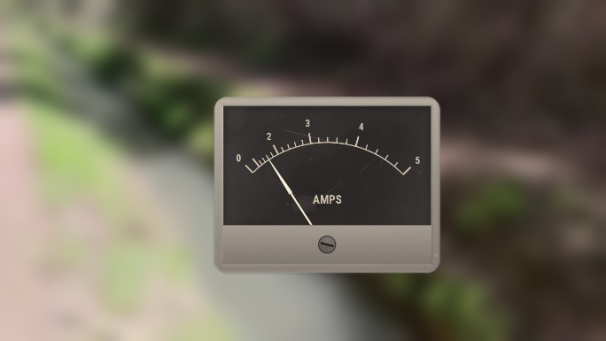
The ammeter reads 1.6 A
